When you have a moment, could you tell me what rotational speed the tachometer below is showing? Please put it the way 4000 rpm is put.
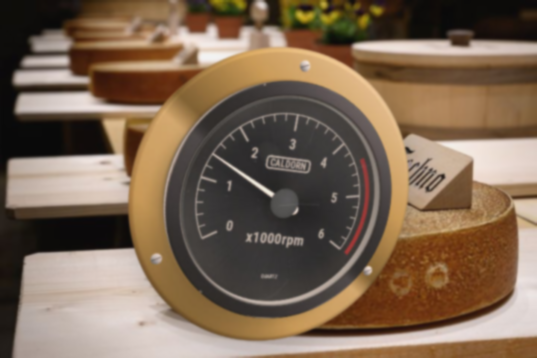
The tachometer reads 1400 rpm
